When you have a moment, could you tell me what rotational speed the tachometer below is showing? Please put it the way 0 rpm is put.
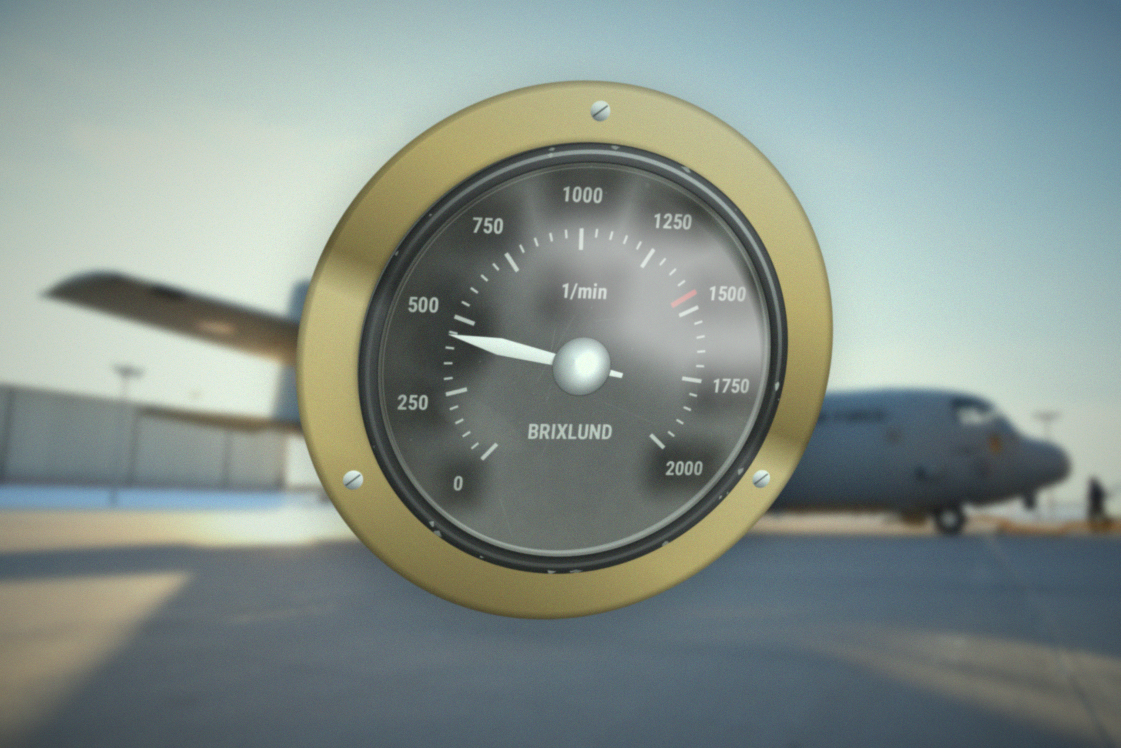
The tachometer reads 450 rpm
